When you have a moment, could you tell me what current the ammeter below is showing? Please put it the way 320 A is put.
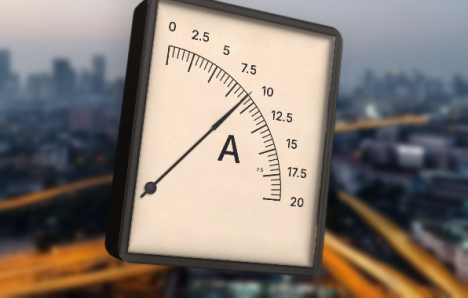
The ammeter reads 9 A
